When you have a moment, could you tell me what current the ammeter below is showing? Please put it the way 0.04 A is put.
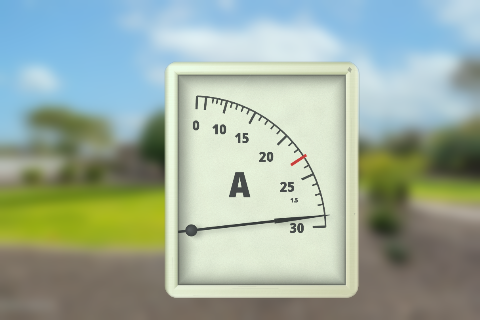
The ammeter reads 29 A
